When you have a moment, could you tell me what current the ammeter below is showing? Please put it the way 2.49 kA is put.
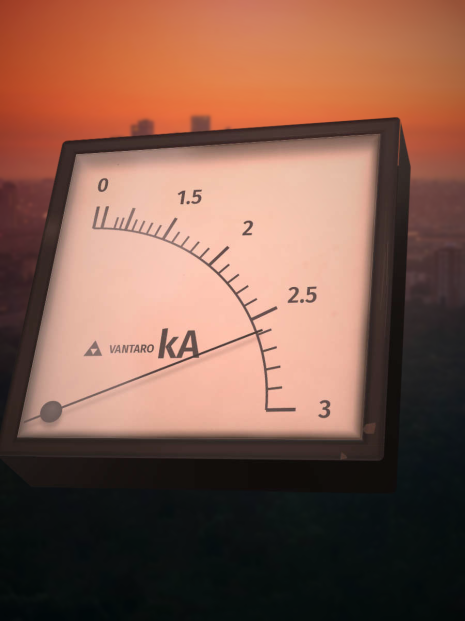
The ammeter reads 2.6 kA
